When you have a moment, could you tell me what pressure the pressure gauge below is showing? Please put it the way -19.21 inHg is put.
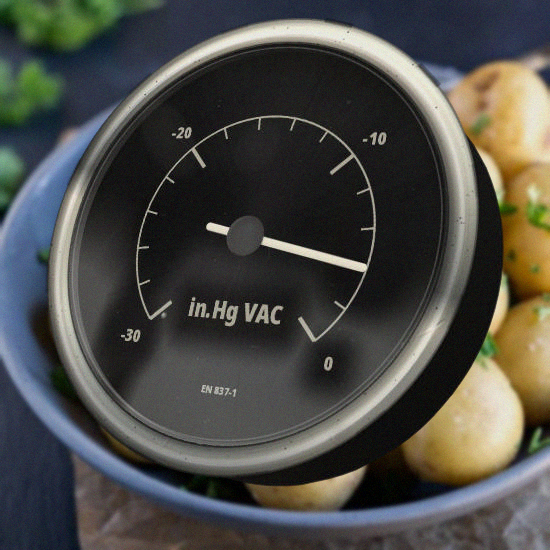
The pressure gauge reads -4 inHg
